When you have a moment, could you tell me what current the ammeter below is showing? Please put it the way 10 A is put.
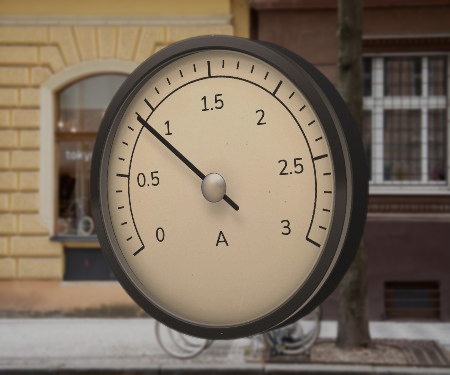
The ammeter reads 0.9 A
